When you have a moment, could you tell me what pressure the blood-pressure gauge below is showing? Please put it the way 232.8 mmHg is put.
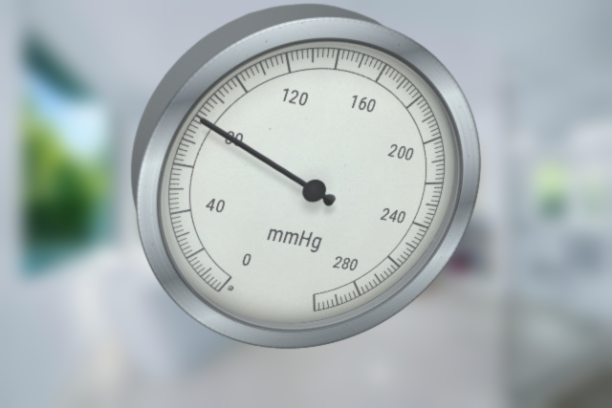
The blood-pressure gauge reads 80 mmHg
